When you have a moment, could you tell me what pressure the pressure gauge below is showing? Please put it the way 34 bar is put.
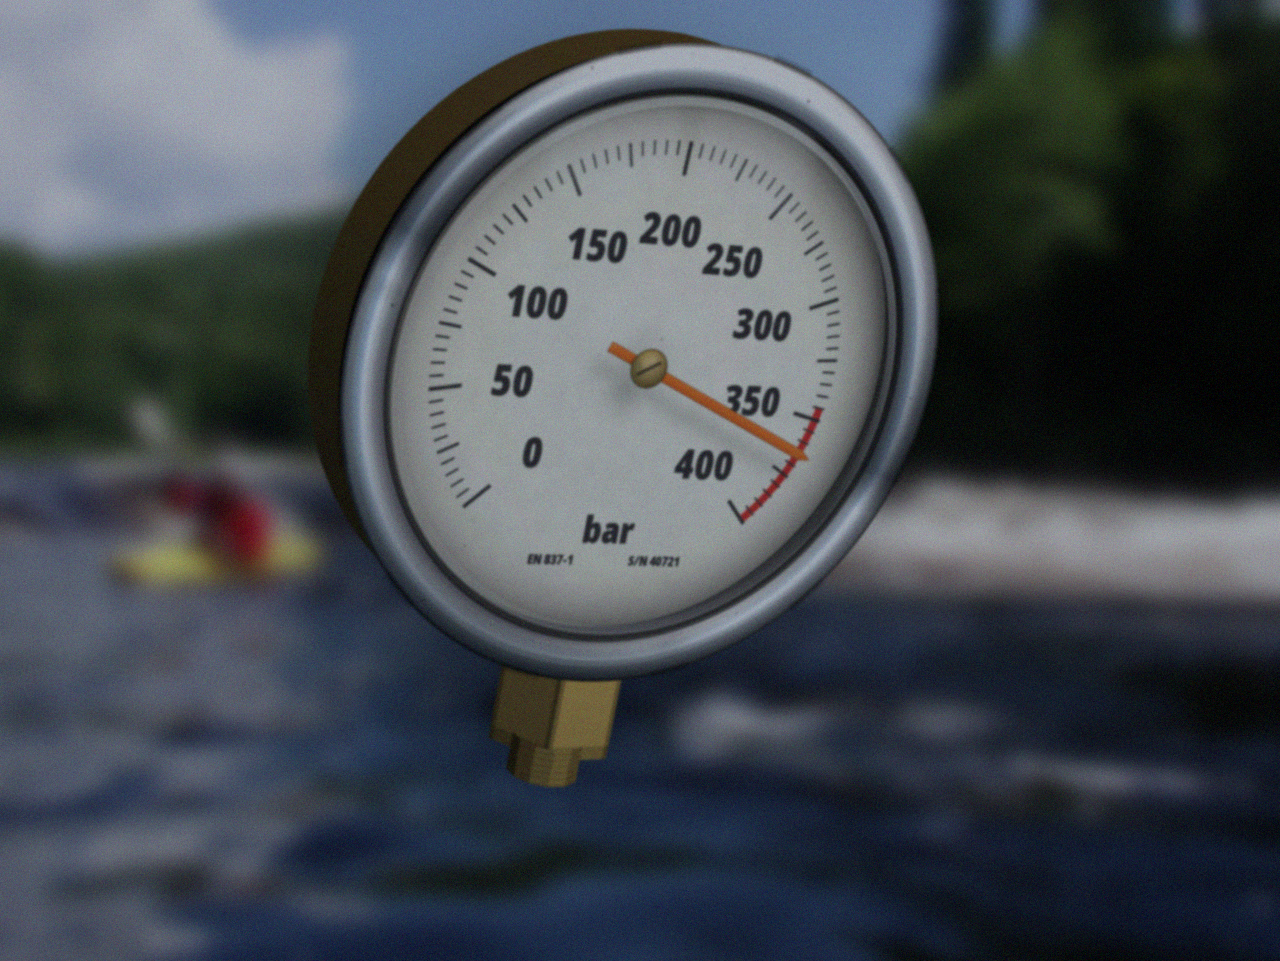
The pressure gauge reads 365 bar
